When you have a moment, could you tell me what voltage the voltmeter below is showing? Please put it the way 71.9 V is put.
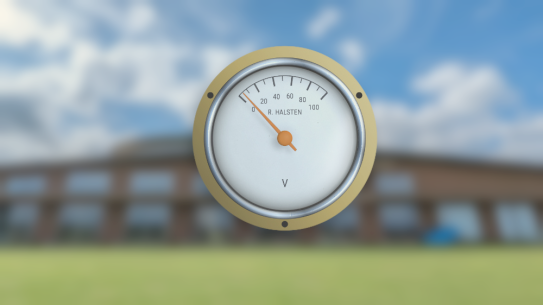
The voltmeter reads 5 V
